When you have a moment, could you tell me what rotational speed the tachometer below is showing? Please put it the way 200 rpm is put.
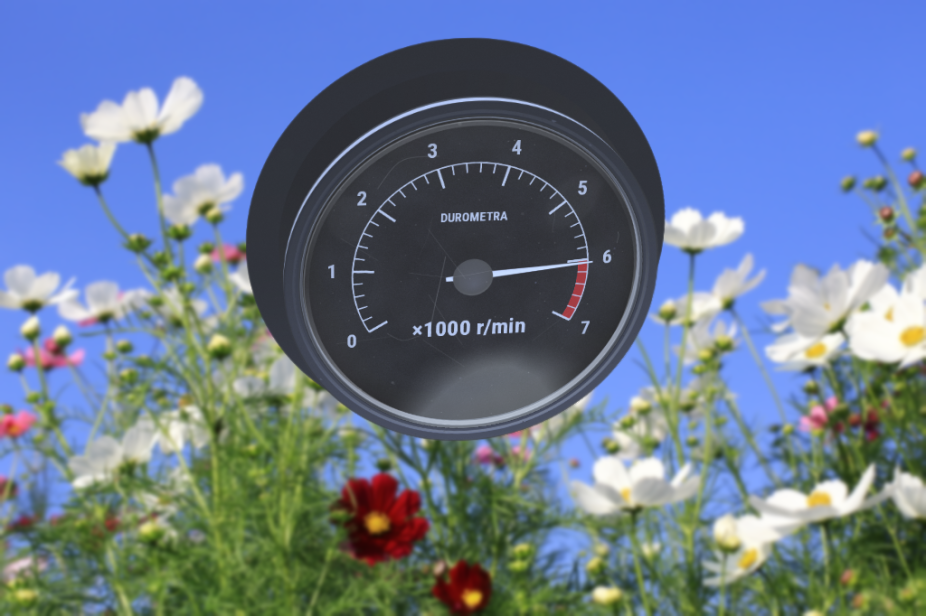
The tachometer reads 6000 rpm
